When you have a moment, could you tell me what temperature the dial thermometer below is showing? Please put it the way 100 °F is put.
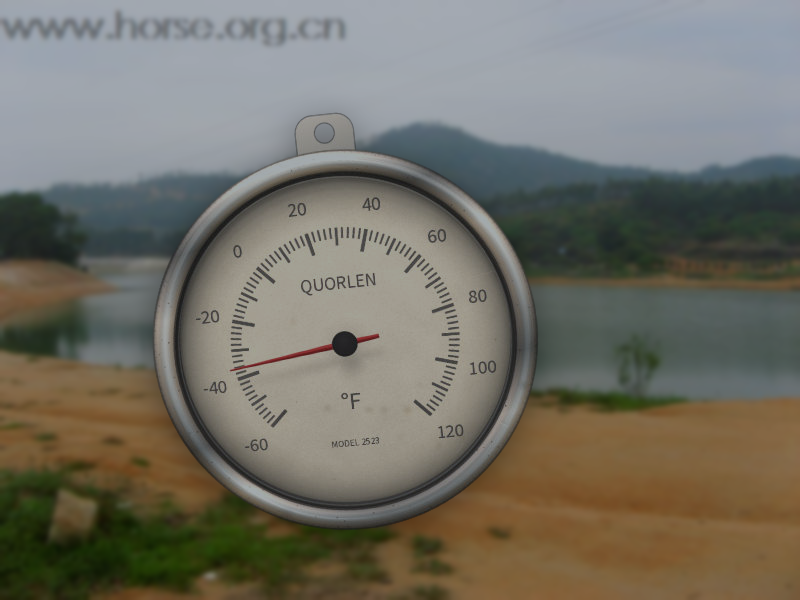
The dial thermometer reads -36 °F
